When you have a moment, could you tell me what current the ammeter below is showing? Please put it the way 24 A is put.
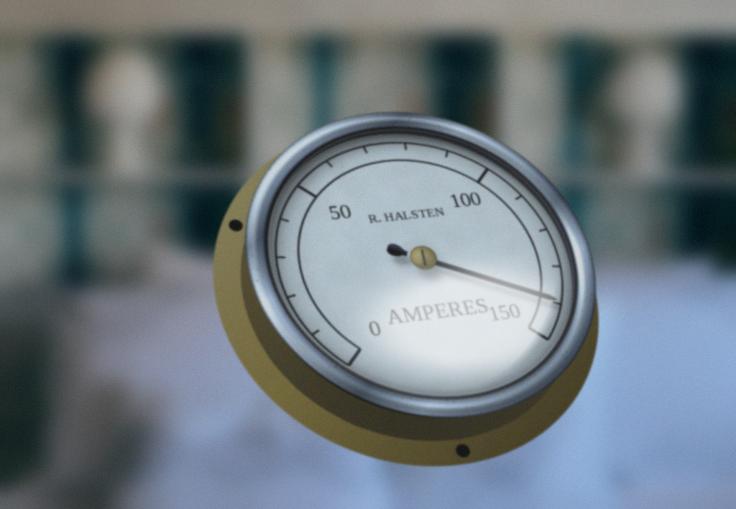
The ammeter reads 140 A
